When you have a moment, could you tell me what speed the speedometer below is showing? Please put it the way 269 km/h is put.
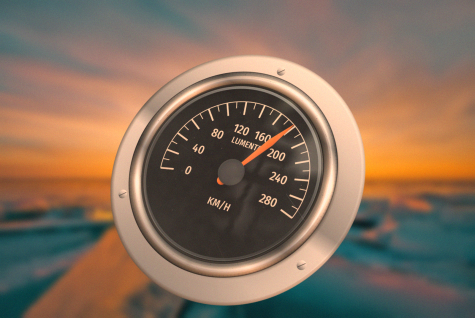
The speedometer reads 180 km/h
